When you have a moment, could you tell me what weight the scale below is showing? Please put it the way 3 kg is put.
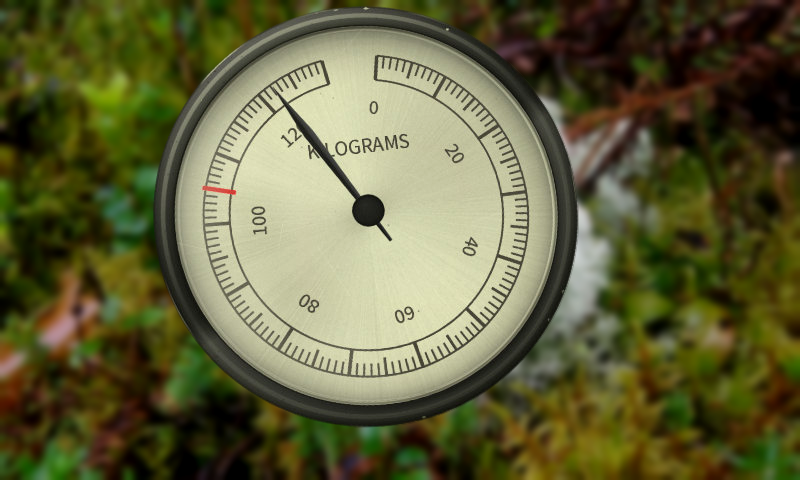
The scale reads 122 kg
